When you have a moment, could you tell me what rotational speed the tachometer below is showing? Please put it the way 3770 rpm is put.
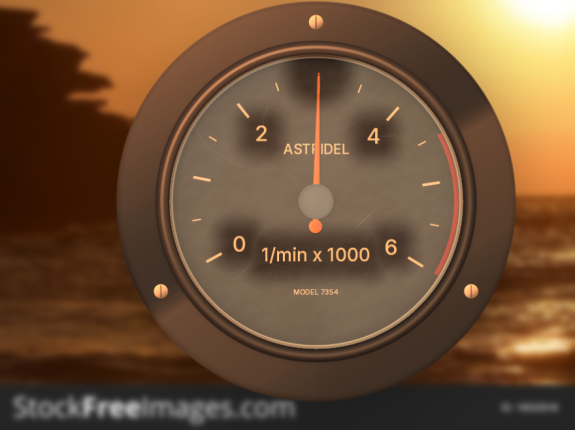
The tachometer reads 3000 rpm
